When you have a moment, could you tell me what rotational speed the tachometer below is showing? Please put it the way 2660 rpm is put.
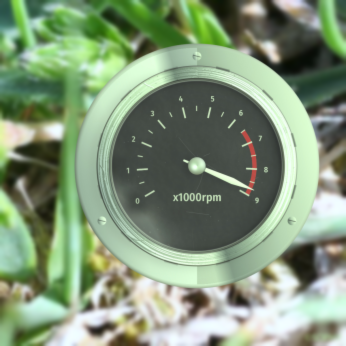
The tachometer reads 8750 rpm
